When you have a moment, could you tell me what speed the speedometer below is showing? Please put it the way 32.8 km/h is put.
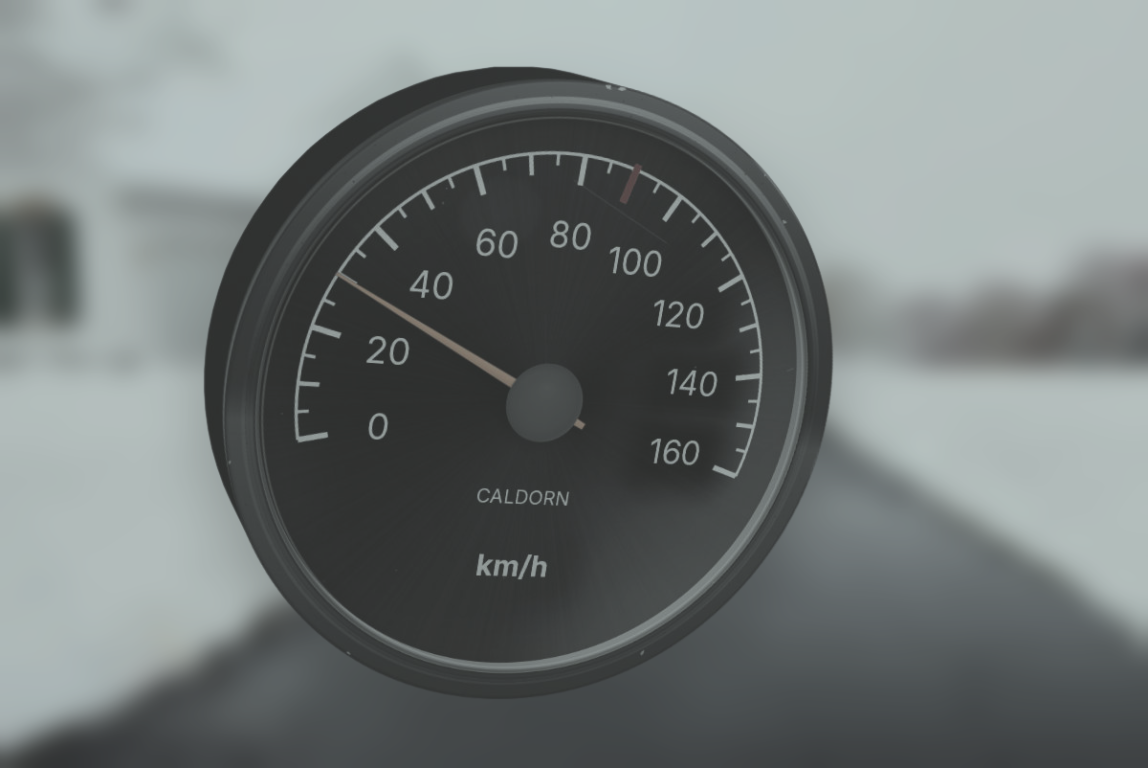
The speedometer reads 30 km/h
